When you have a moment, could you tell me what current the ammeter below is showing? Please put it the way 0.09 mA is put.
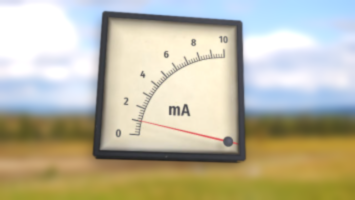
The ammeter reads 1 mA
